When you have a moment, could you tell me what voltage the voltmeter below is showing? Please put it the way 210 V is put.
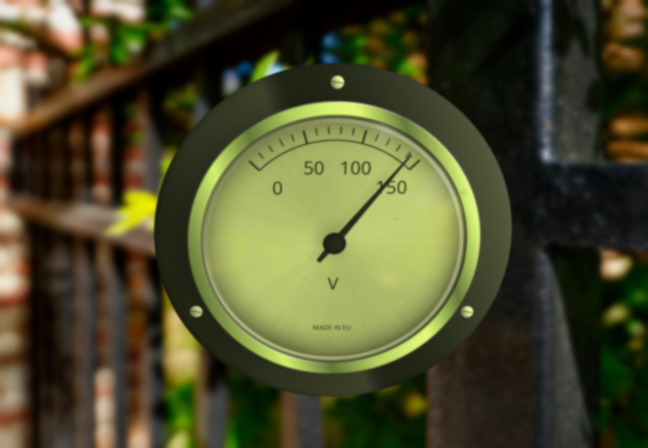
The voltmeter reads 140 V
